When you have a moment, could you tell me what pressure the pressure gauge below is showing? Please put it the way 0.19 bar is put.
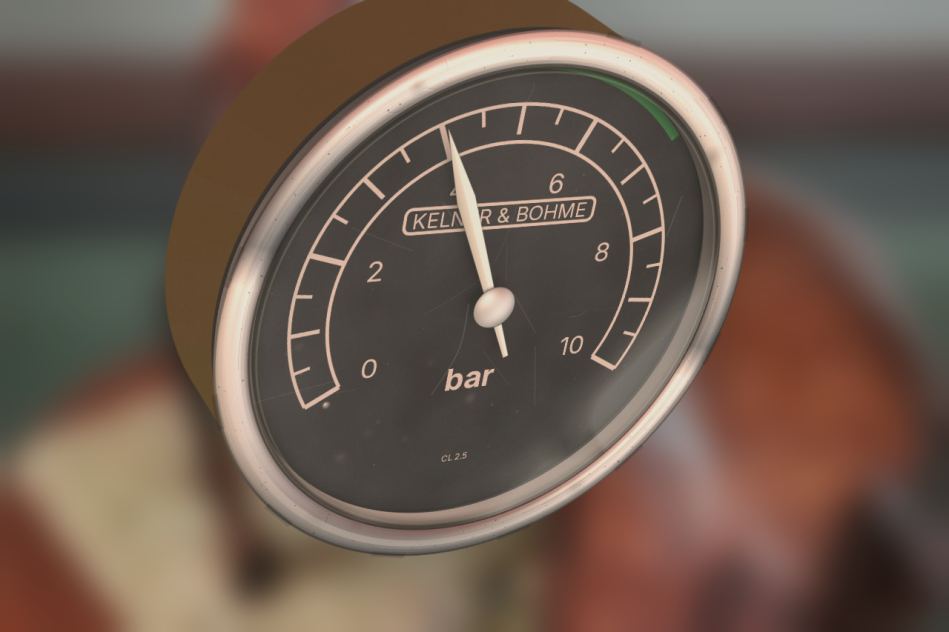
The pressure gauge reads 4 bar
